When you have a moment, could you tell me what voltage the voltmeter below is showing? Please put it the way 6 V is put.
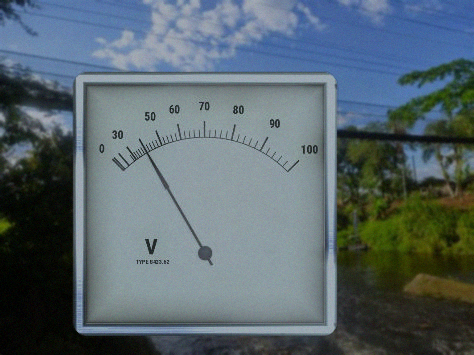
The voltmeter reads 40 V
